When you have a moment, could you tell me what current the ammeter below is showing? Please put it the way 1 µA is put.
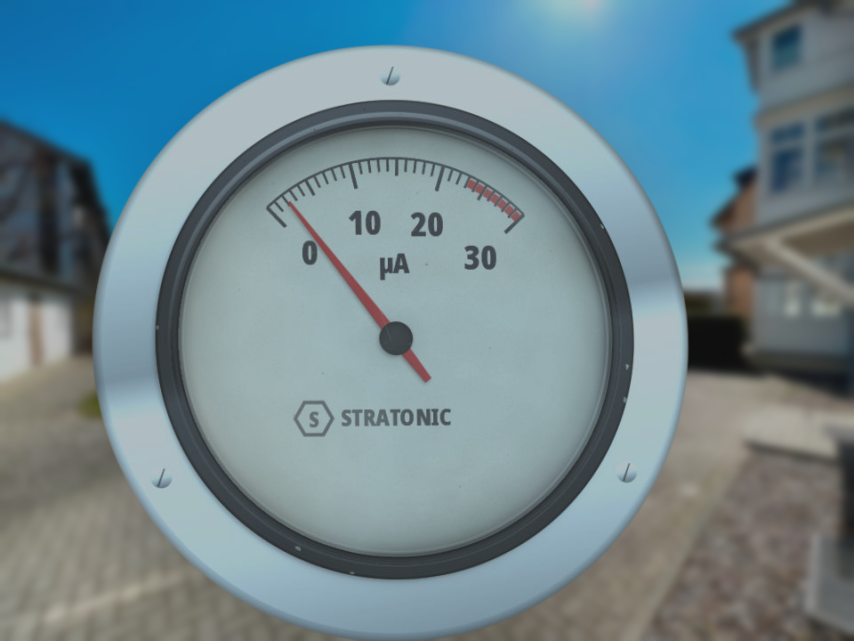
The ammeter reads 2 µA
